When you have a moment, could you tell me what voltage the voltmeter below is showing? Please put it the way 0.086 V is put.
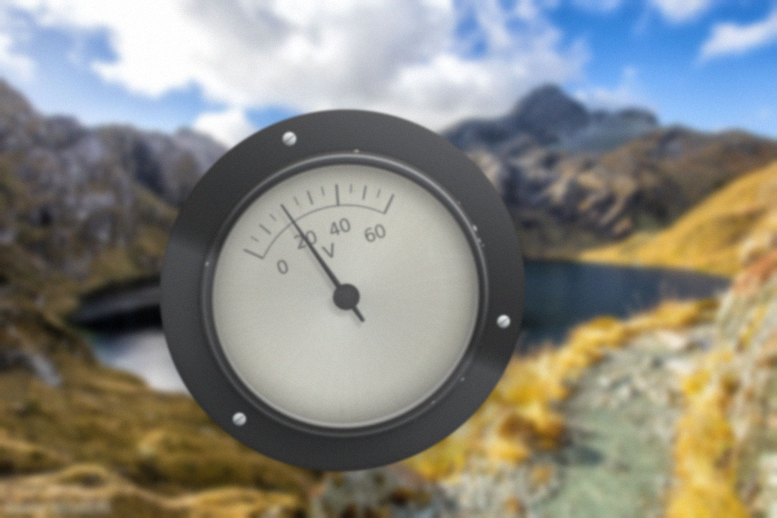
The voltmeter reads 20 V
